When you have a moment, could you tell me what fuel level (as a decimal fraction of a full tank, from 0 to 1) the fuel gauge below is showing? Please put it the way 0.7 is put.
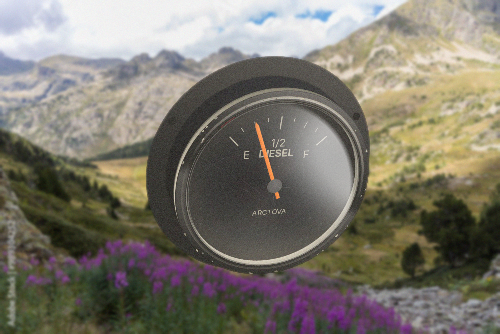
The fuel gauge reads 0.25
